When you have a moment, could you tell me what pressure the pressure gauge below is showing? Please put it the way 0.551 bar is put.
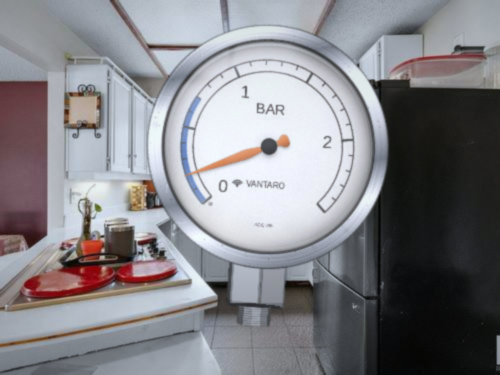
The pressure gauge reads 0.2 bar
